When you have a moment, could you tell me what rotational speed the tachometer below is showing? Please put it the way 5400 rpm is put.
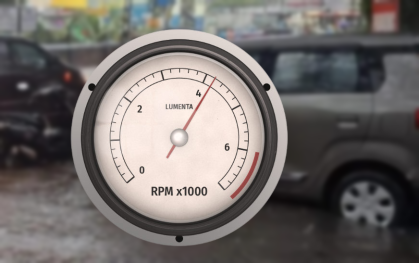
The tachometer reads 4200 rpm
